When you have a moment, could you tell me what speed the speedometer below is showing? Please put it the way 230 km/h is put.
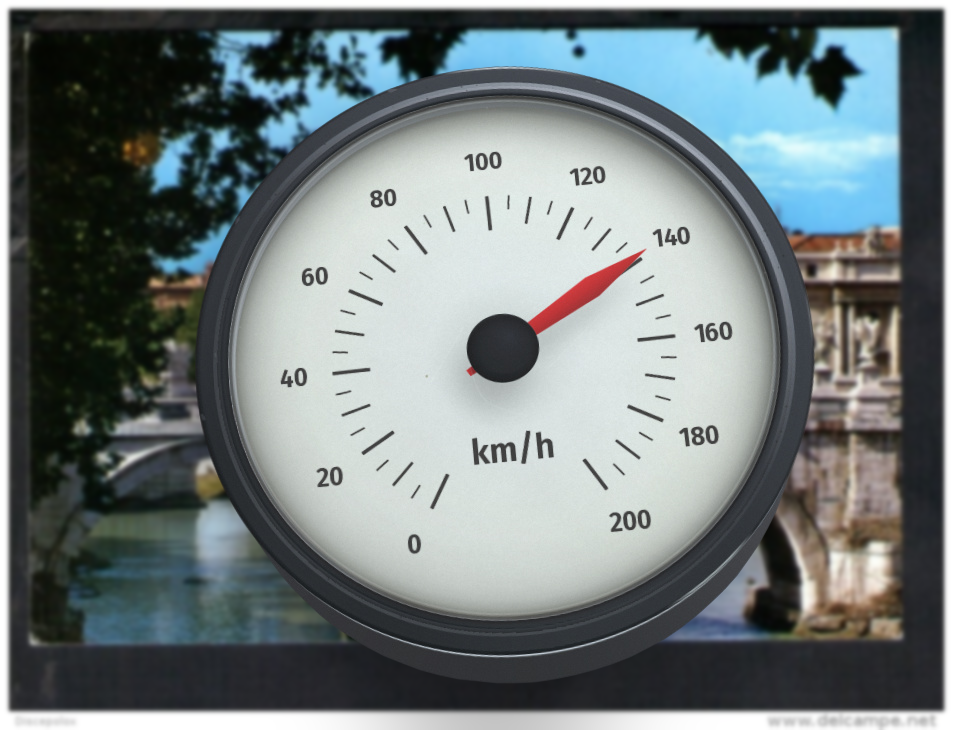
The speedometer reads 140 km/h
